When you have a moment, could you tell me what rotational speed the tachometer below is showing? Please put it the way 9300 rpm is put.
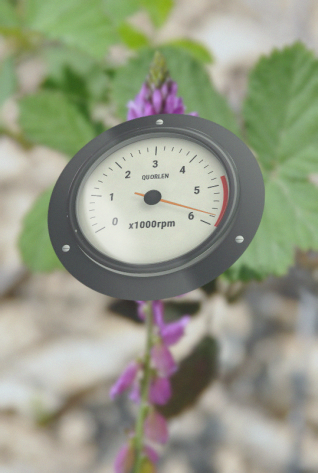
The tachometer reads 5800 rpm
